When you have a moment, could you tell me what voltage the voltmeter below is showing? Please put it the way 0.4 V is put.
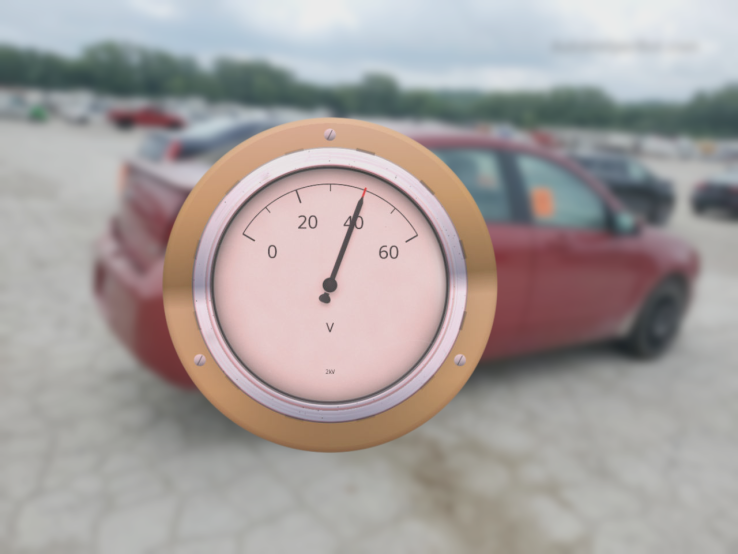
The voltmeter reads 40 V
